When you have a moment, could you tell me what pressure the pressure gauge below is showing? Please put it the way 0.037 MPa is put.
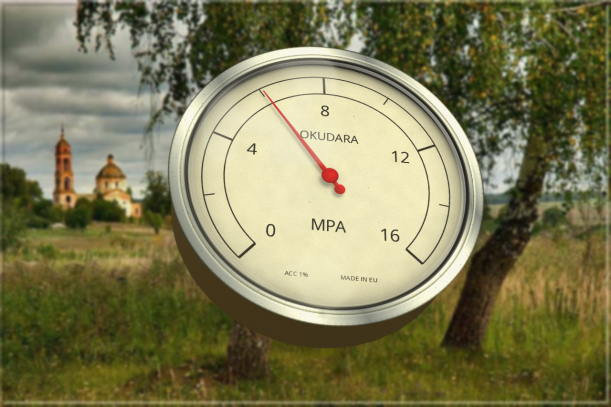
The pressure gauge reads 6 MPa
